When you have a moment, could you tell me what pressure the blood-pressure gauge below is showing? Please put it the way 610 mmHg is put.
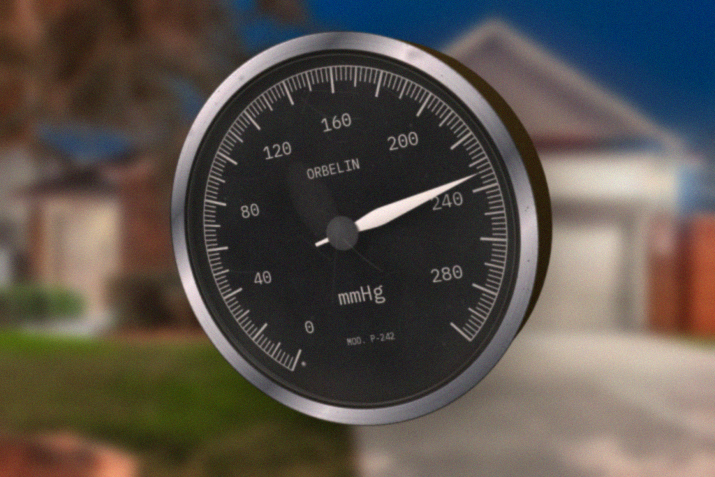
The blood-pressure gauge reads 234 mmHg
